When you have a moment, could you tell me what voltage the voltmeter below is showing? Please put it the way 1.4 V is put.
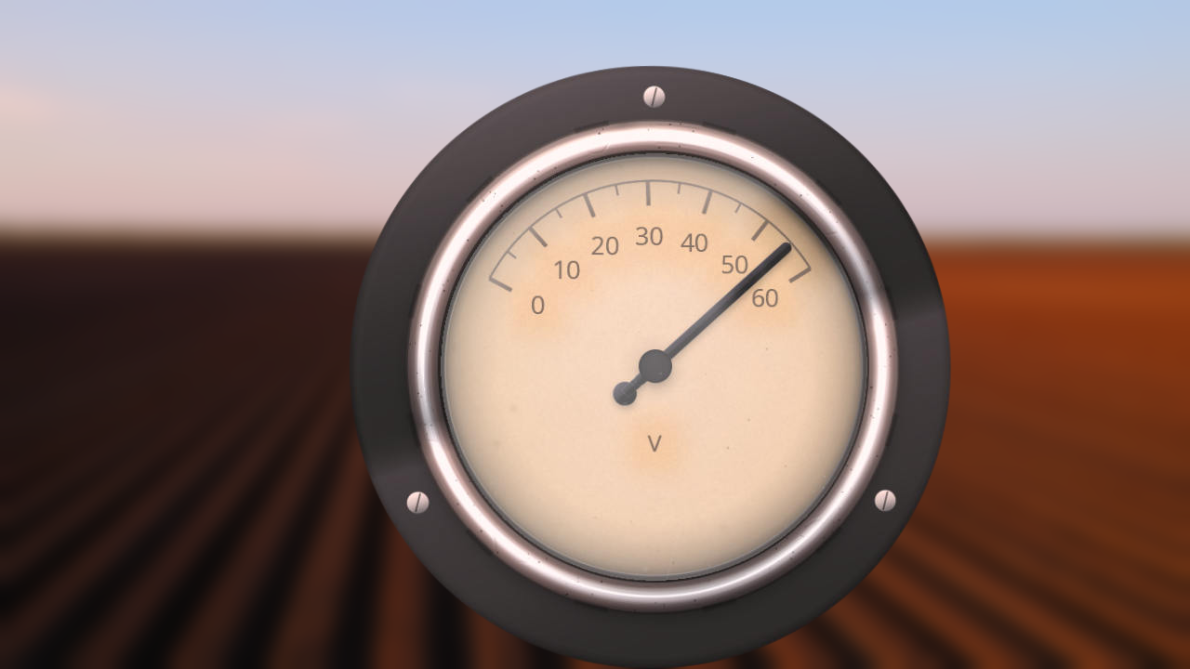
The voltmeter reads 55 V
